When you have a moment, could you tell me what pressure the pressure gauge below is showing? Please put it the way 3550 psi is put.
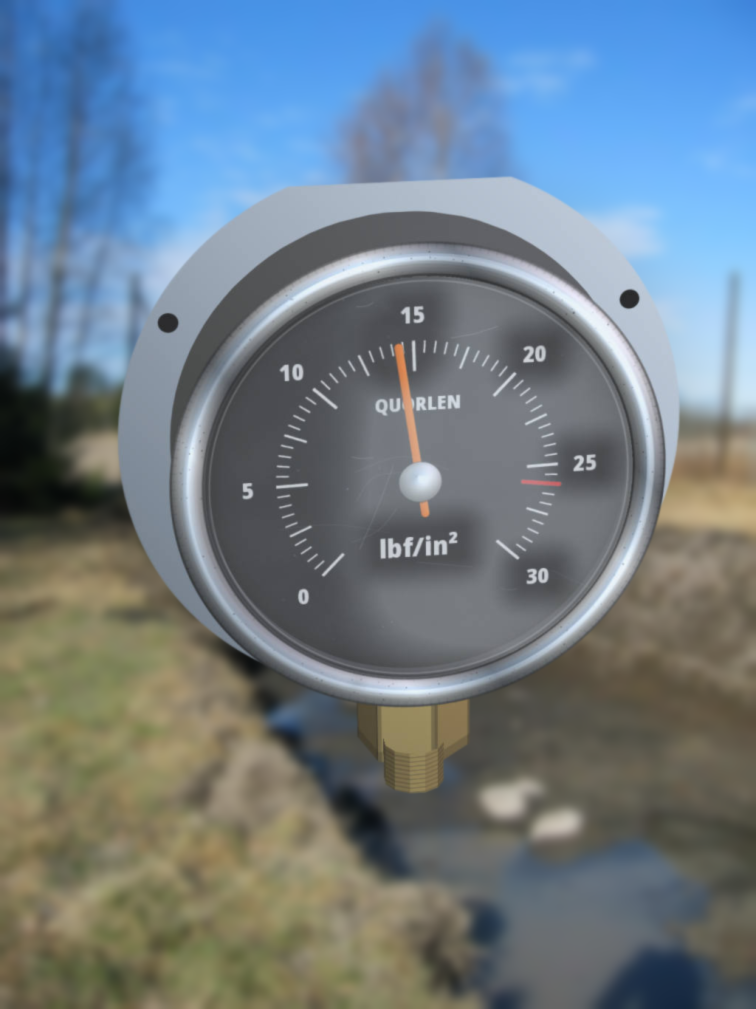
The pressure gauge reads 14.25 psi
